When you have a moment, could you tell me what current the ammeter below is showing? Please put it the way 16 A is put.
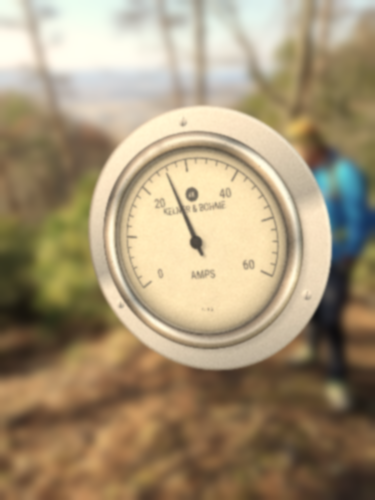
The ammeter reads 26 A
